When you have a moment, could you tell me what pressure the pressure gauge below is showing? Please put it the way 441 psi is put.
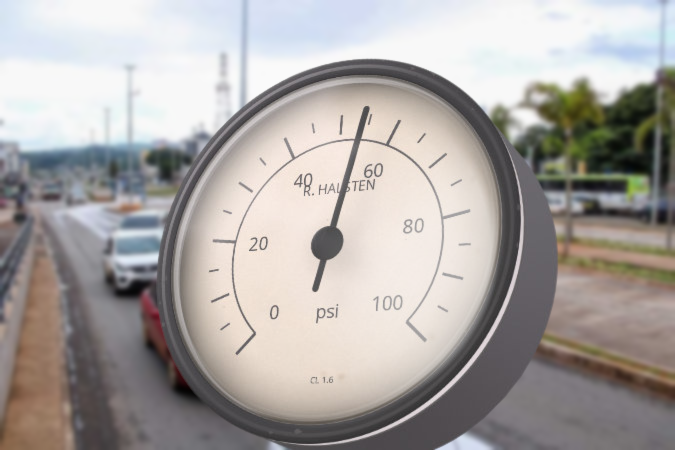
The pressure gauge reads 55 psi
